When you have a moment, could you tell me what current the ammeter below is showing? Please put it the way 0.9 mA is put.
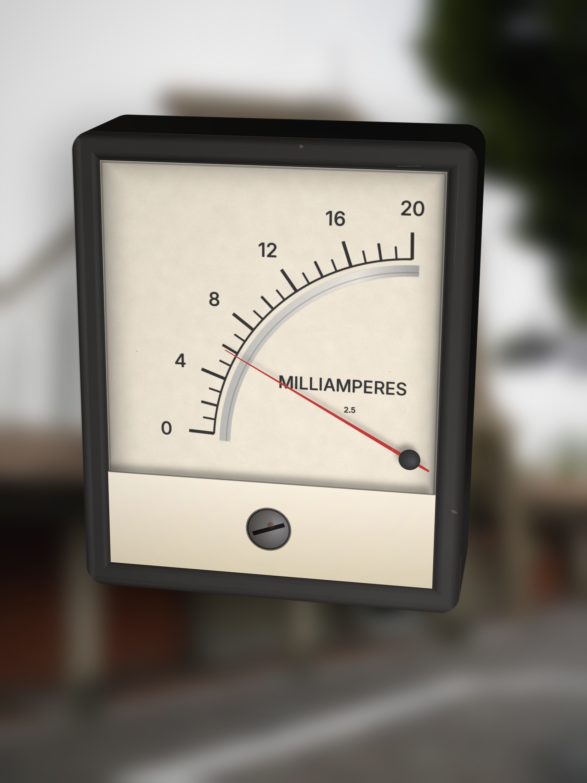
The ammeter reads 6 mA
